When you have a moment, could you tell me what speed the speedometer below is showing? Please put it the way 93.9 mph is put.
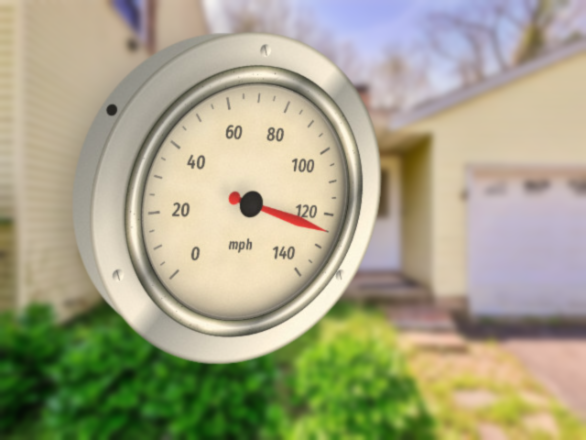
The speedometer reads 125 mph
